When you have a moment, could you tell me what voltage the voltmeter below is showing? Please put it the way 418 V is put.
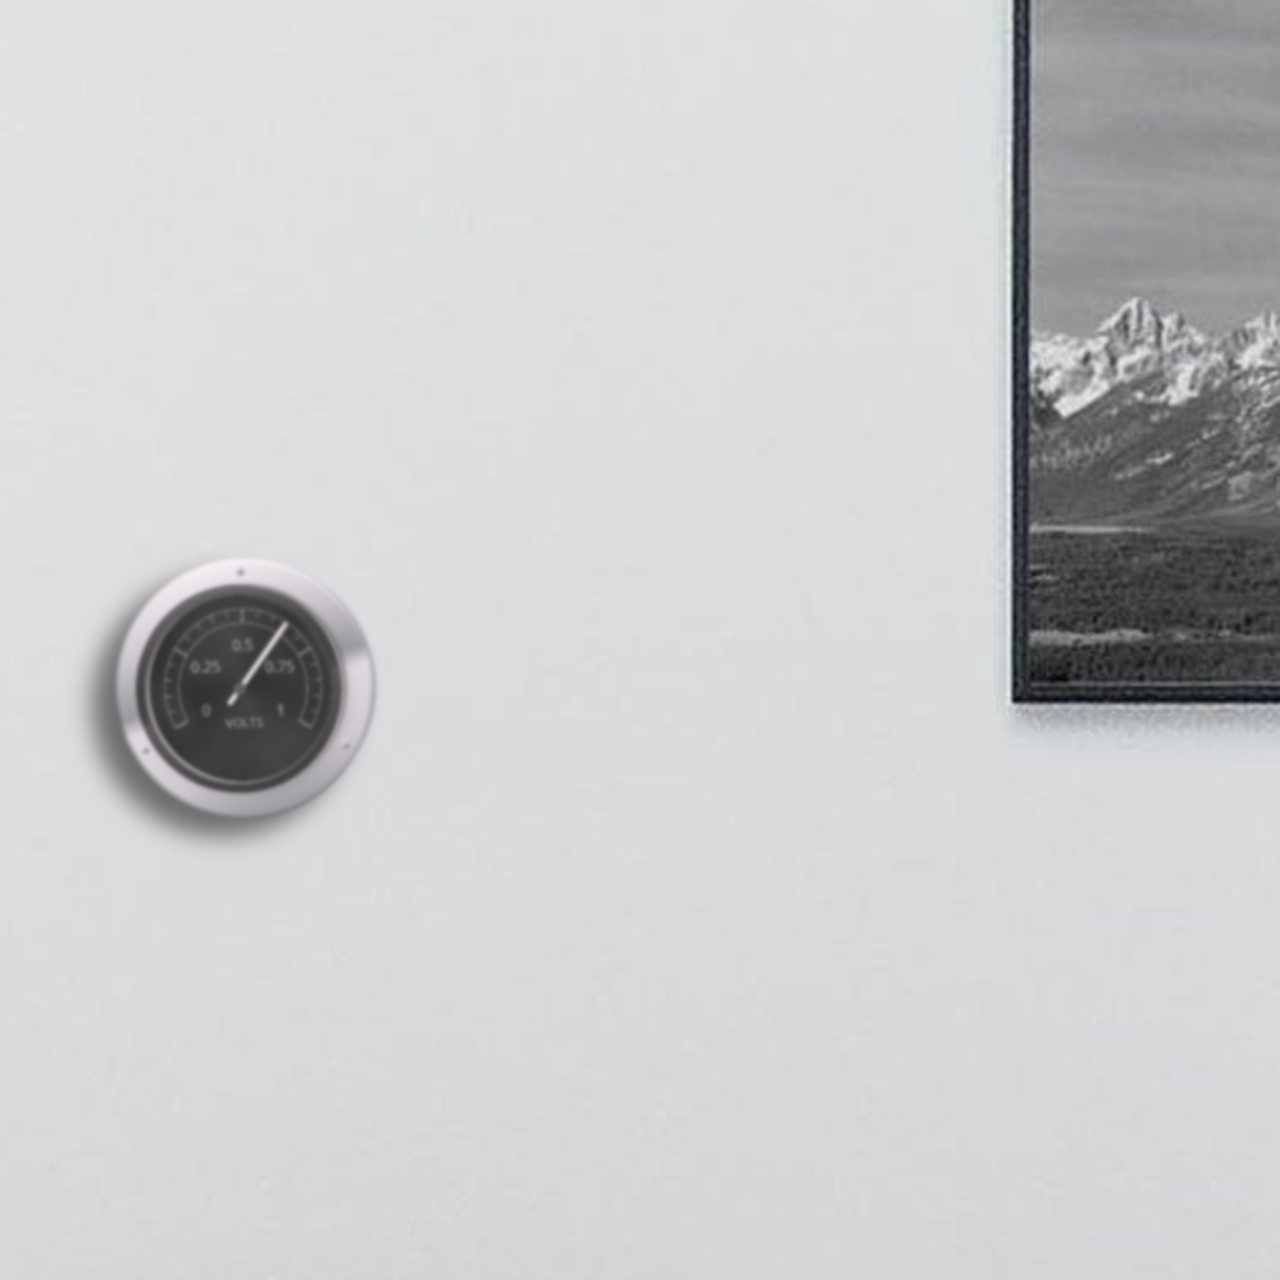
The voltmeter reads 0.65 V
